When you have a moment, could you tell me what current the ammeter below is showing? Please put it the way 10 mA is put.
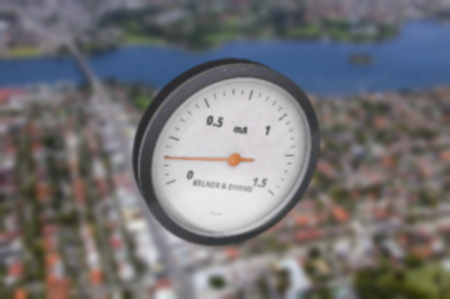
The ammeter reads 0.15 mA
